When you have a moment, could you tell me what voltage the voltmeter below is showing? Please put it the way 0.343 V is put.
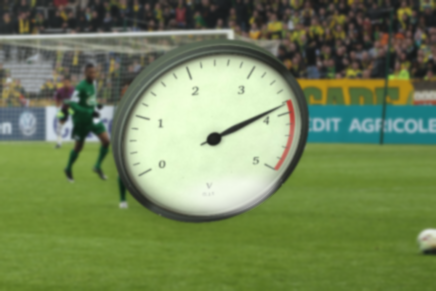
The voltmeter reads 3.8 V
